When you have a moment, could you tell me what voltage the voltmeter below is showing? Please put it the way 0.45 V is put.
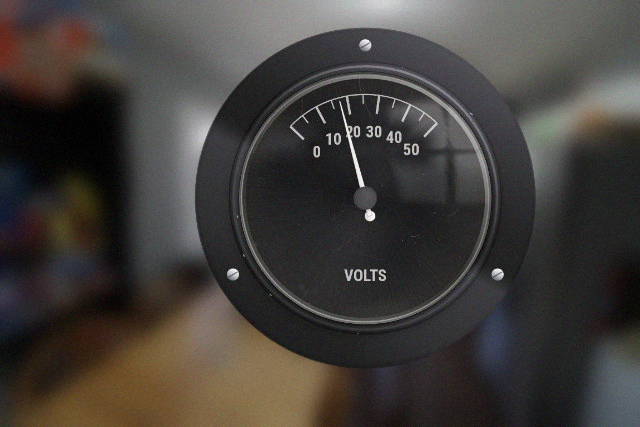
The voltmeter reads 17.5 V
